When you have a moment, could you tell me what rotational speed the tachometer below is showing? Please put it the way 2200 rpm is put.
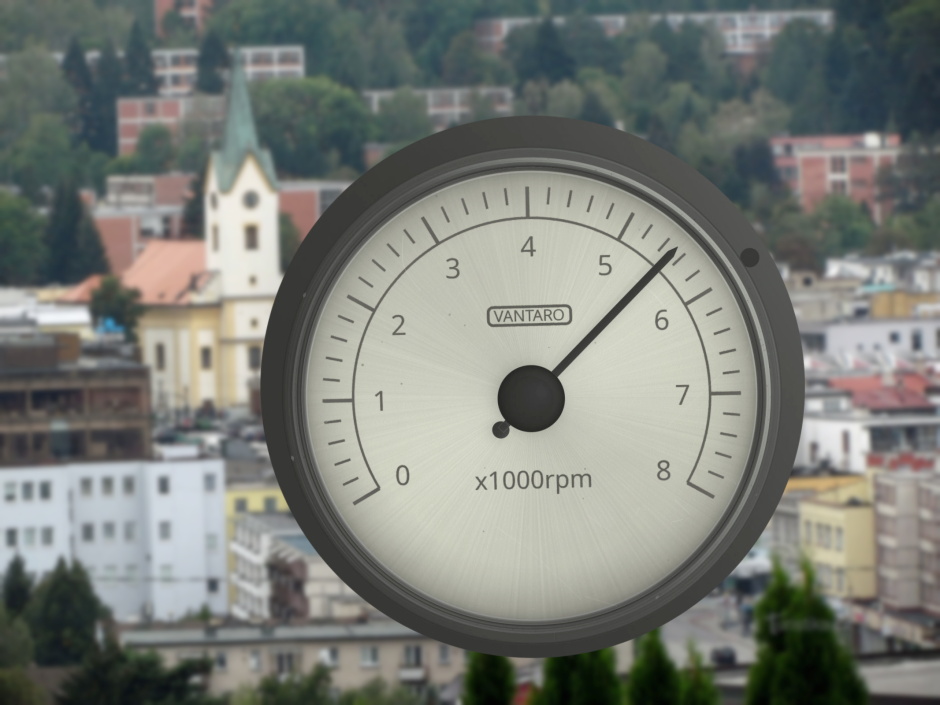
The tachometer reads 5500 rpm
